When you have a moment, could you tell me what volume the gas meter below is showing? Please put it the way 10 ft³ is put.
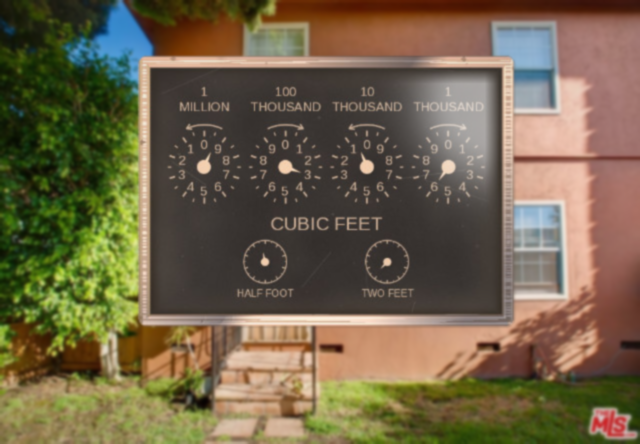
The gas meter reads 930600 ft³
